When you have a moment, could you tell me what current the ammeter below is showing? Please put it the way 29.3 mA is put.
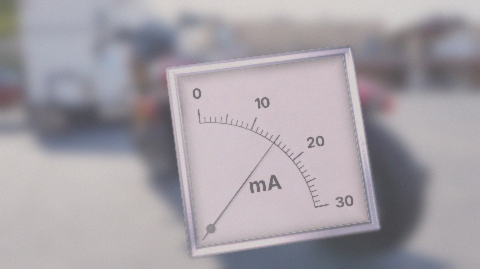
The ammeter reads 15 mA
